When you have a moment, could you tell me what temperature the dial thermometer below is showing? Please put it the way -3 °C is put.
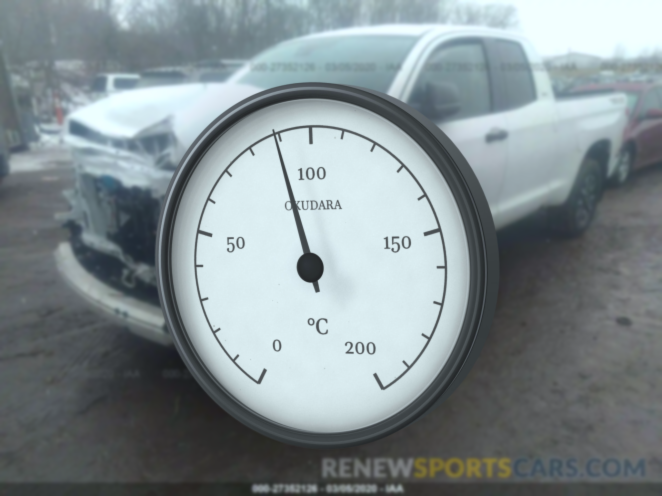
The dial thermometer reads 90 °C
